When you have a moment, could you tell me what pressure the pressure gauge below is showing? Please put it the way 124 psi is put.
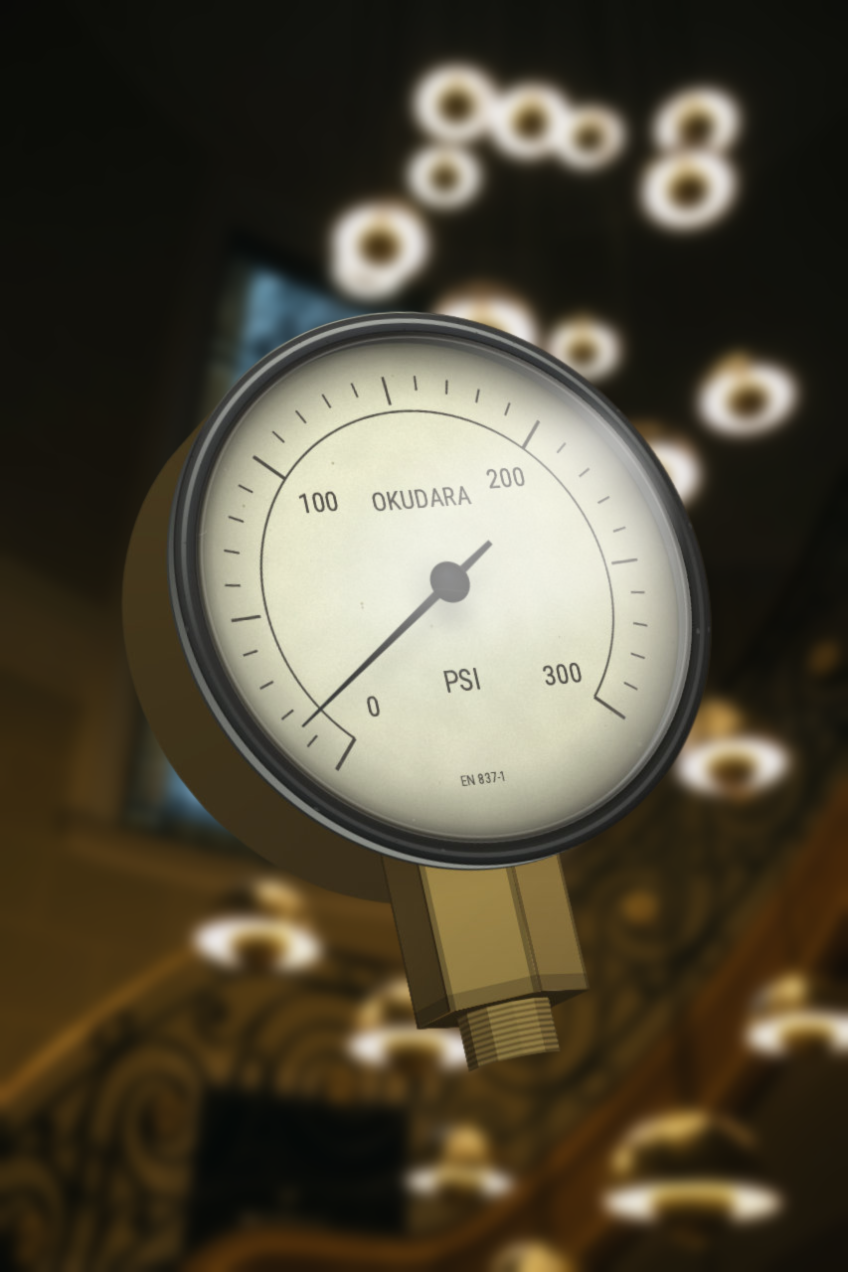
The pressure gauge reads 15 psi
